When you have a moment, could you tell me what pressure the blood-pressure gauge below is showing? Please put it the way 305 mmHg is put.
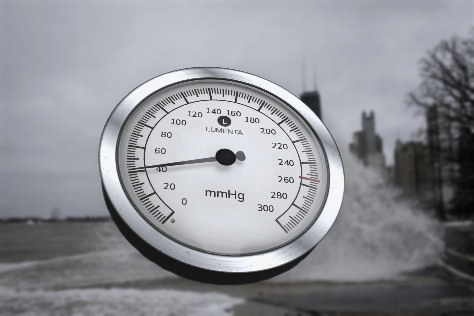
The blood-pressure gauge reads 40 mmHg
